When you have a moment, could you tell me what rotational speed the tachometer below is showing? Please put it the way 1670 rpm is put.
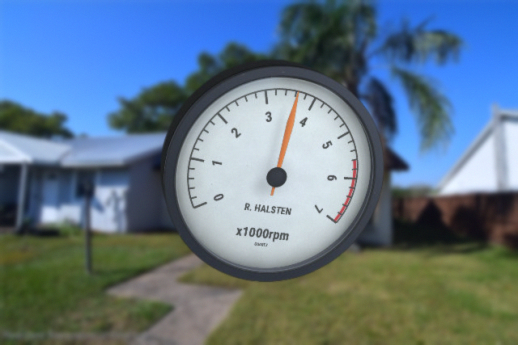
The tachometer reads 3600 rpm
